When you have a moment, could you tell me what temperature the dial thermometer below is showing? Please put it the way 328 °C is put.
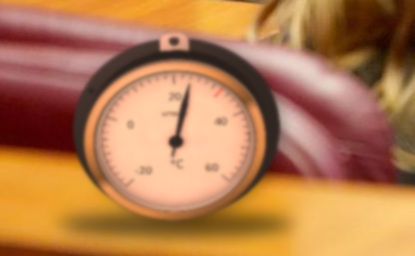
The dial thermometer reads 24 °C
